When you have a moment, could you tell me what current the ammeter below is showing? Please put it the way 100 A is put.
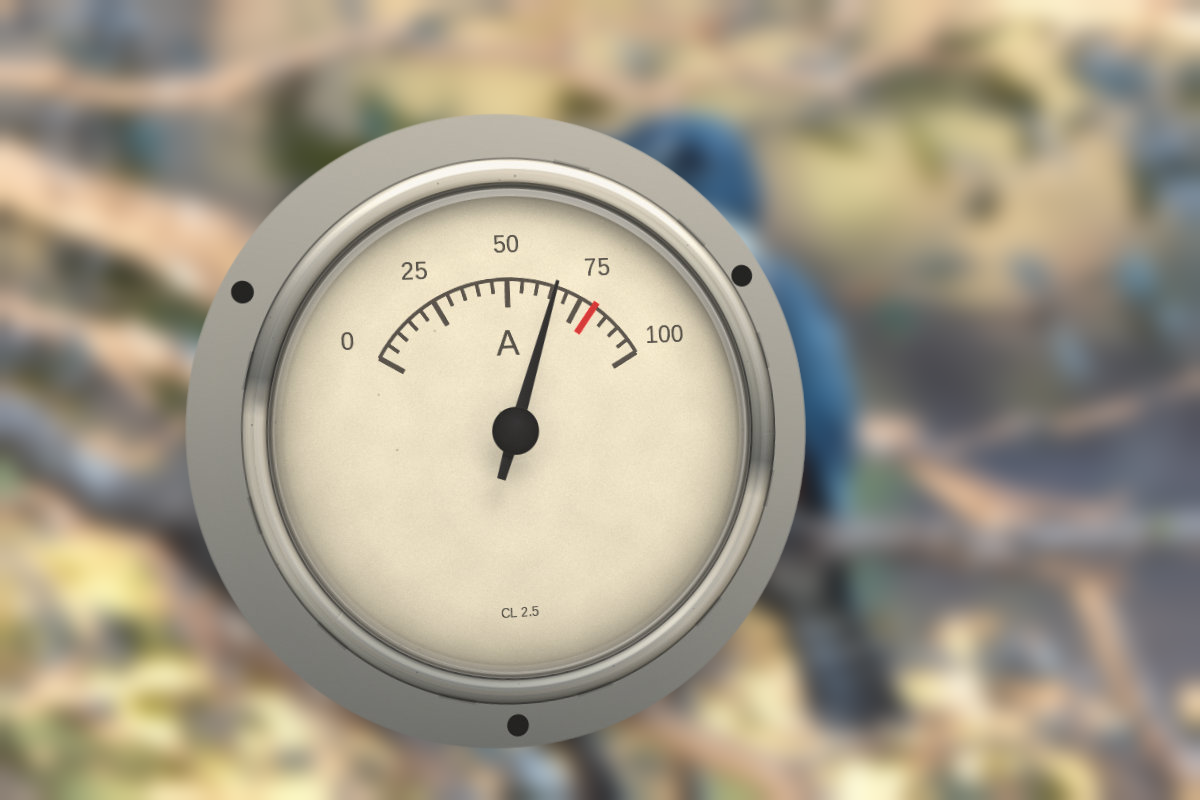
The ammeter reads 65 A
